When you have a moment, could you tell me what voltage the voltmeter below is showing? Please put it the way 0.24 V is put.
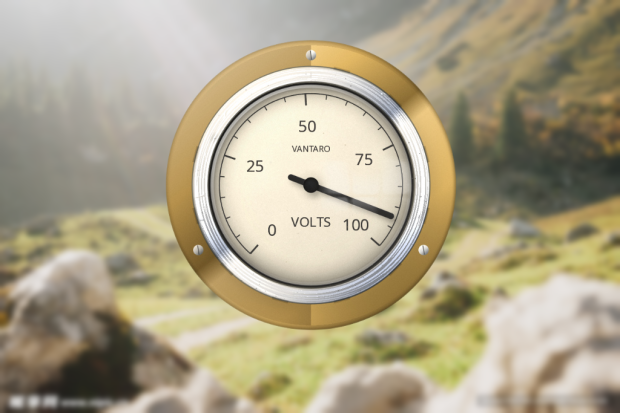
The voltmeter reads 92.5 V
